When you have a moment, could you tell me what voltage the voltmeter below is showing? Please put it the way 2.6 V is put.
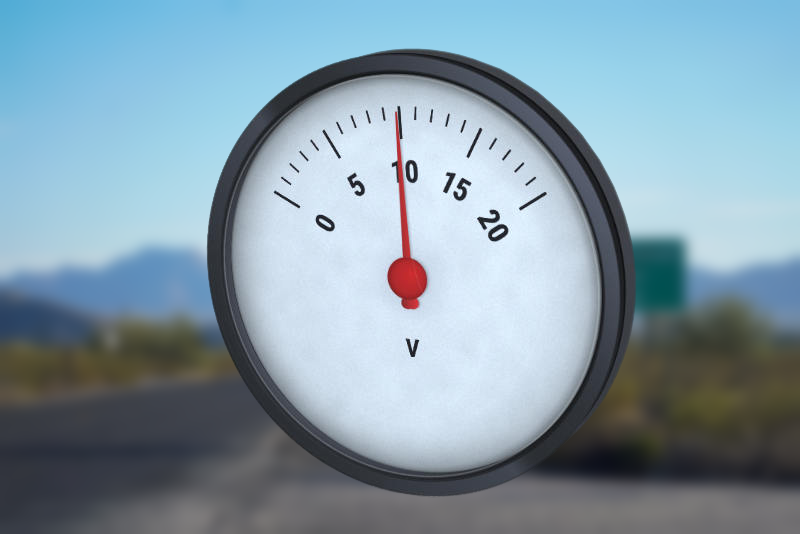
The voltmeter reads 10 V
